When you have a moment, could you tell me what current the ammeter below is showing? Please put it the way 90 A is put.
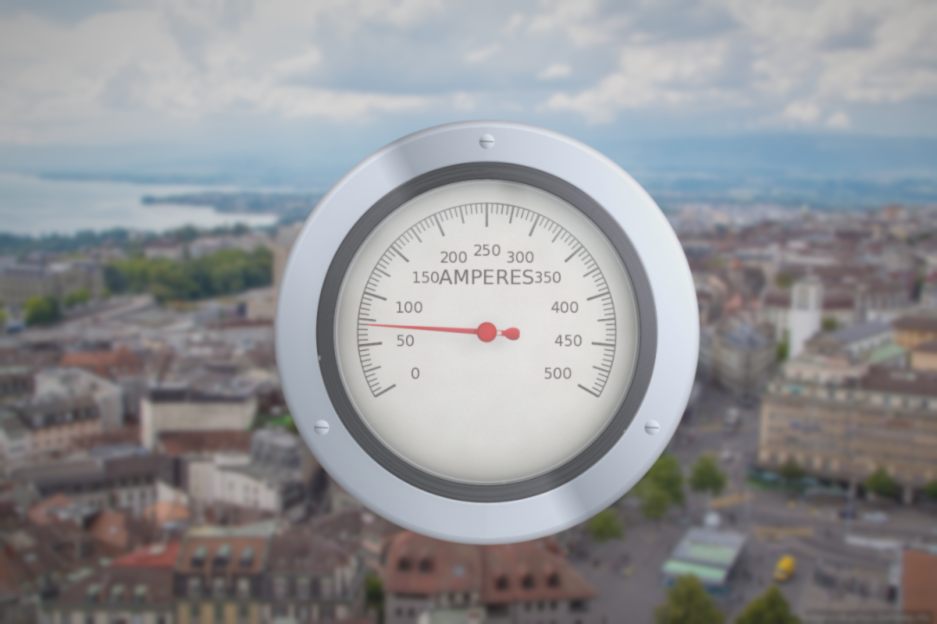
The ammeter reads 70 A
